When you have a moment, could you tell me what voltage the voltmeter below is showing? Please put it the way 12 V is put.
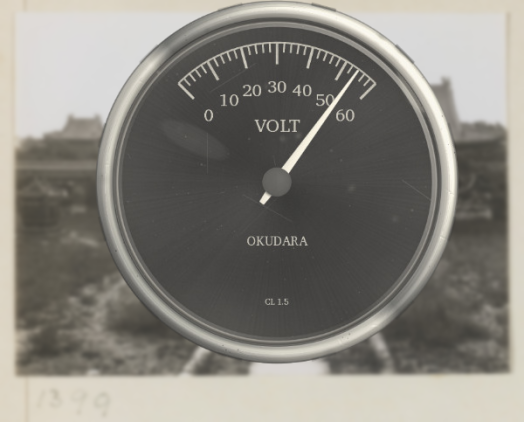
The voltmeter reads 54 V
